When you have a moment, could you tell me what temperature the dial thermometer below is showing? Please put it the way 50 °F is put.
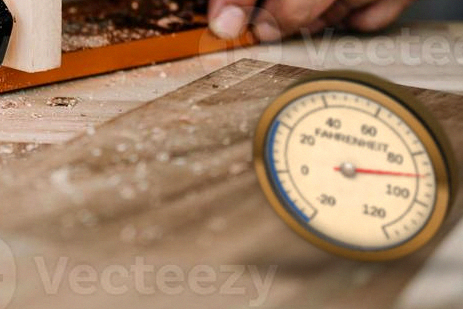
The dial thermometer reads 88 °F
